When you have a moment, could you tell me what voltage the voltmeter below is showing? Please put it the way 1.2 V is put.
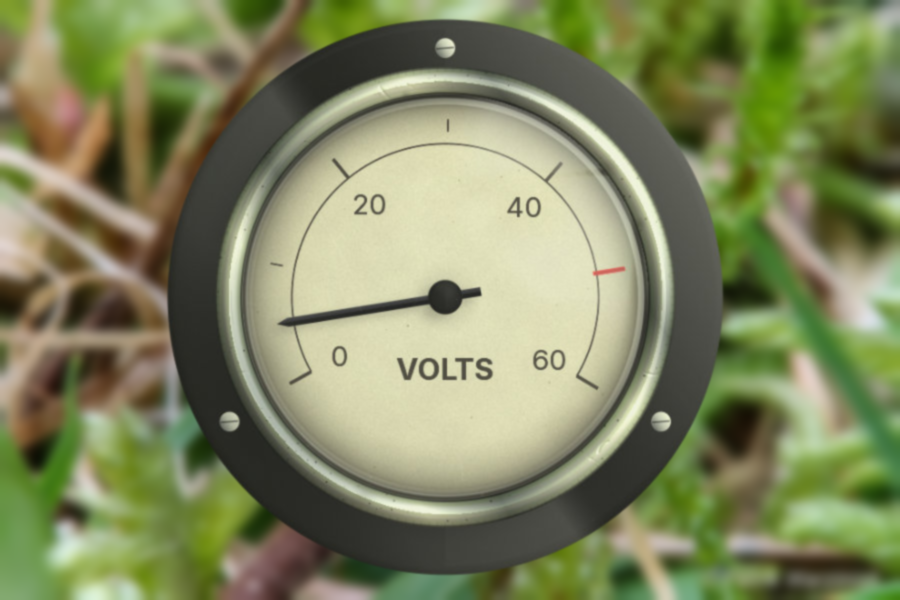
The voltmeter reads 5 V
